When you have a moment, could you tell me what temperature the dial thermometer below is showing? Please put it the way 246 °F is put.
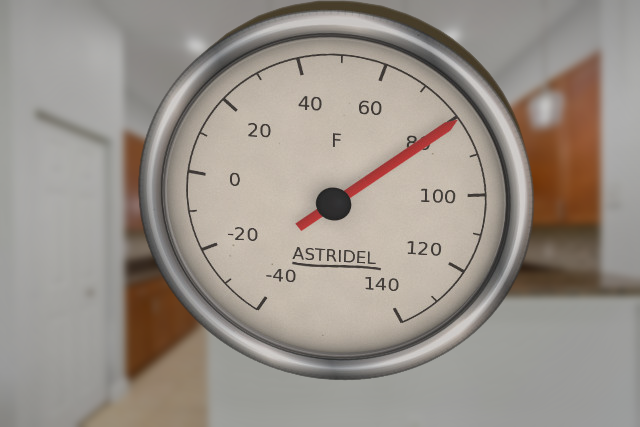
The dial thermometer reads 80 °F
